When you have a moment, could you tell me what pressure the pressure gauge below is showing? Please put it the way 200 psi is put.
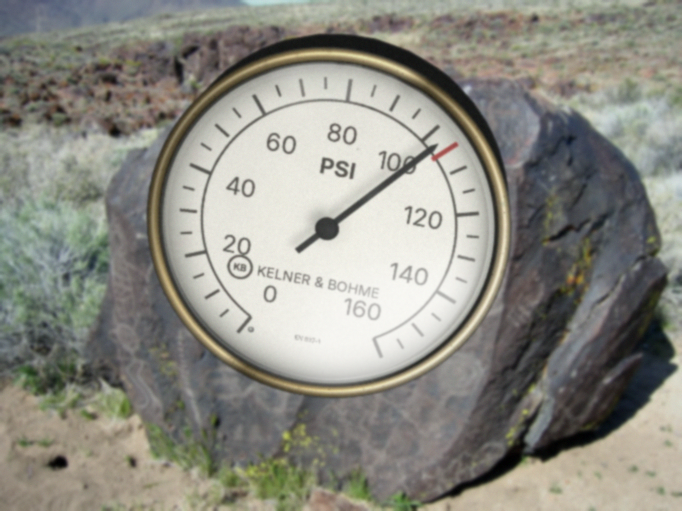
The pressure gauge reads 102.5 psi
